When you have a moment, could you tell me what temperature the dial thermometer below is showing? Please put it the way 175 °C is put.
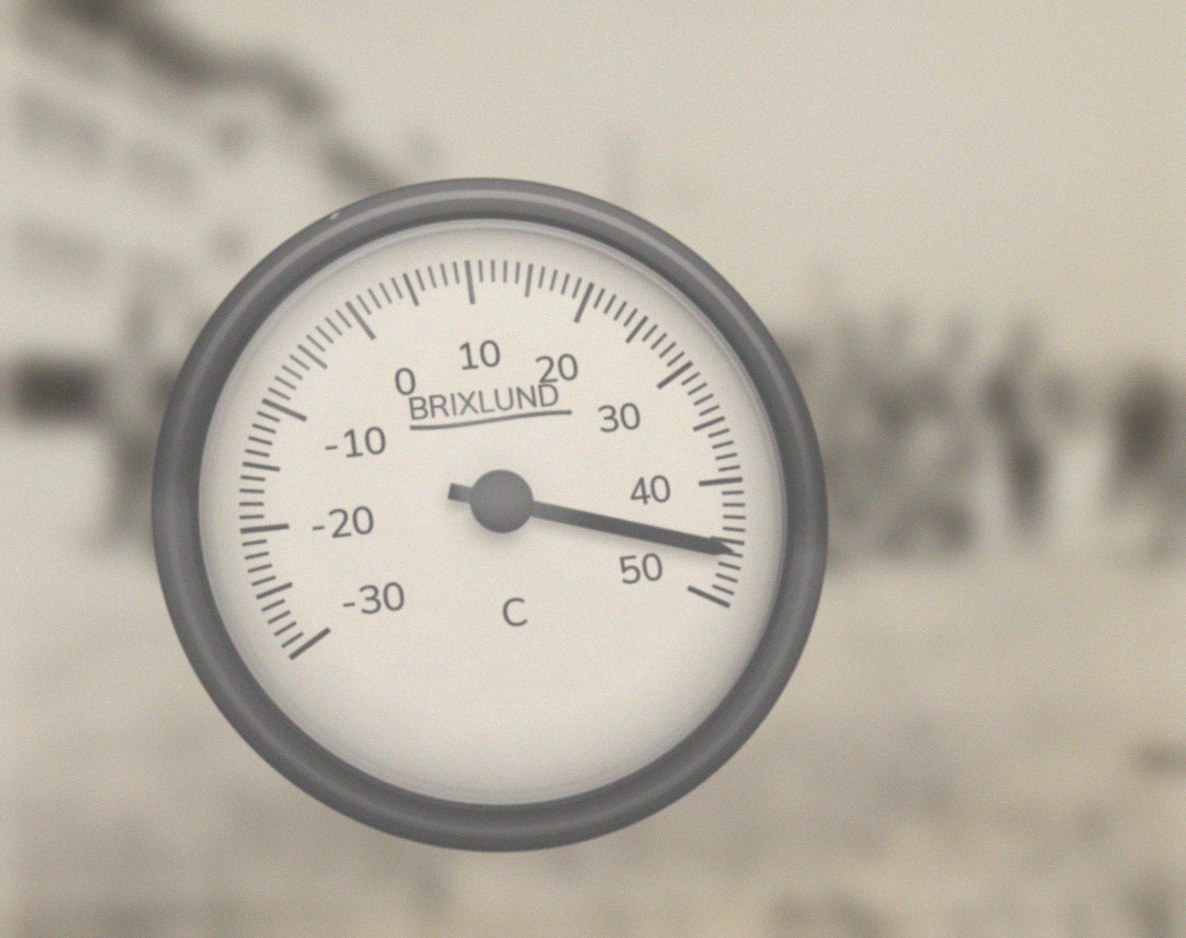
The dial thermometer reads 46 °C
